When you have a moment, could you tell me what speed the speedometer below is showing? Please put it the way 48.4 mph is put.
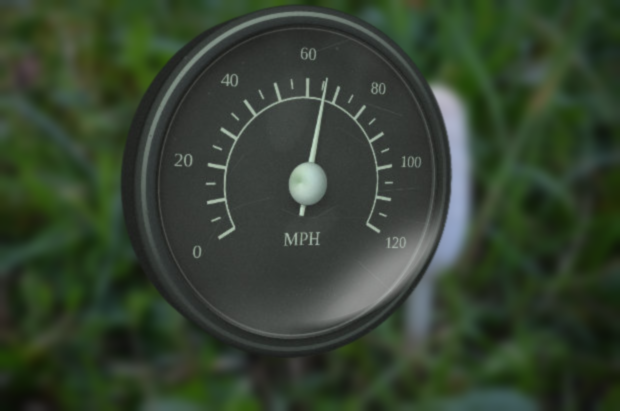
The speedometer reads 65 mph
